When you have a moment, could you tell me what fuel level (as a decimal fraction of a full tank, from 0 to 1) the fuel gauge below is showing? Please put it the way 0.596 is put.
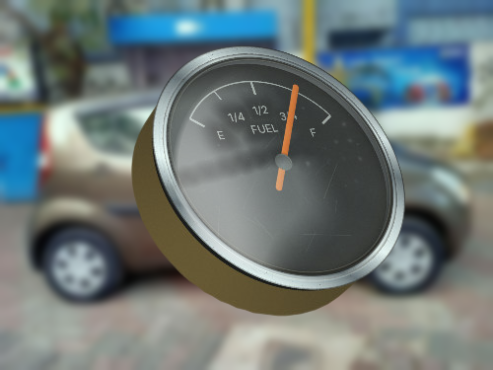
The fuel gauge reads 0.75
